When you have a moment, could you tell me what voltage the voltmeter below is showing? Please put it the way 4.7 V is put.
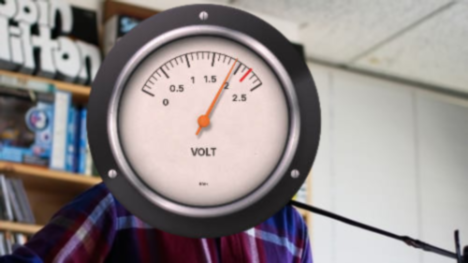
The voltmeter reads 1.9 V
